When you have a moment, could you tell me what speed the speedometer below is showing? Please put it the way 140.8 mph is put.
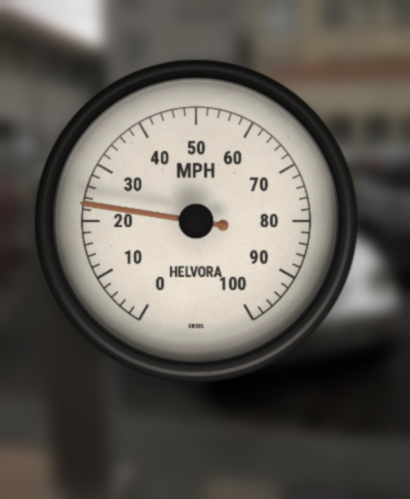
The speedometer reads 23 mph
